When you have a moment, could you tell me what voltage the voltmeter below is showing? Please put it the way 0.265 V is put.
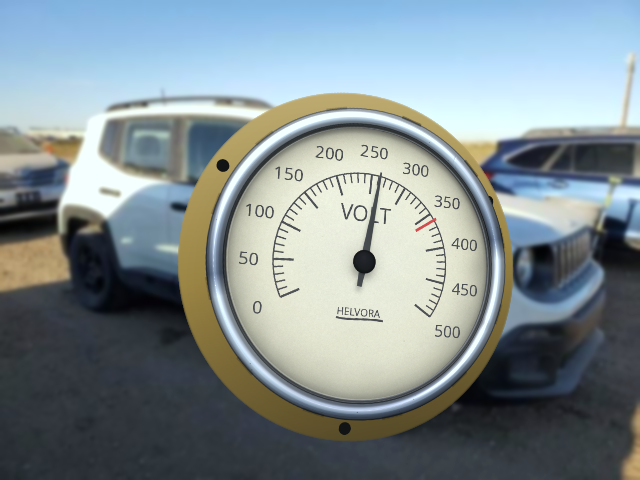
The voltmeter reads 260 V
